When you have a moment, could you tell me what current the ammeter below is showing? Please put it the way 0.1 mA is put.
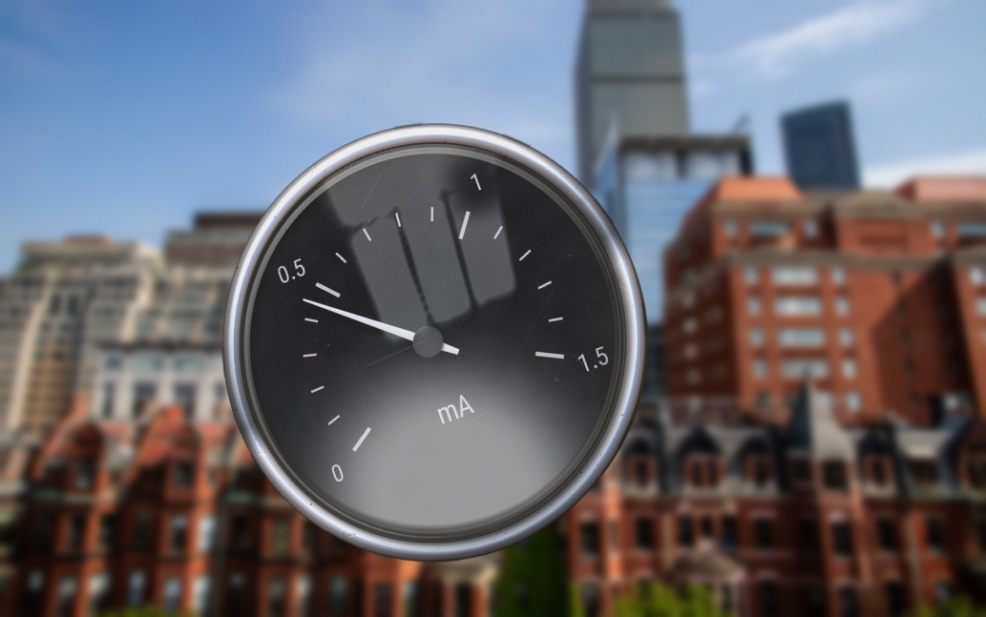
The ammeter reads 0.45 mA
